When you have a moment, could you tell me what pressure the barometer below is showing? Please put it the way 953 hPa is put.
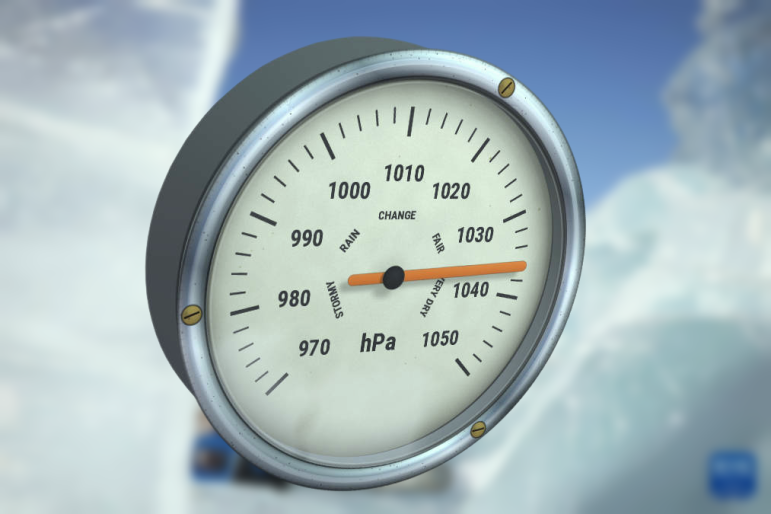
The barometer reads 1036 hPa
